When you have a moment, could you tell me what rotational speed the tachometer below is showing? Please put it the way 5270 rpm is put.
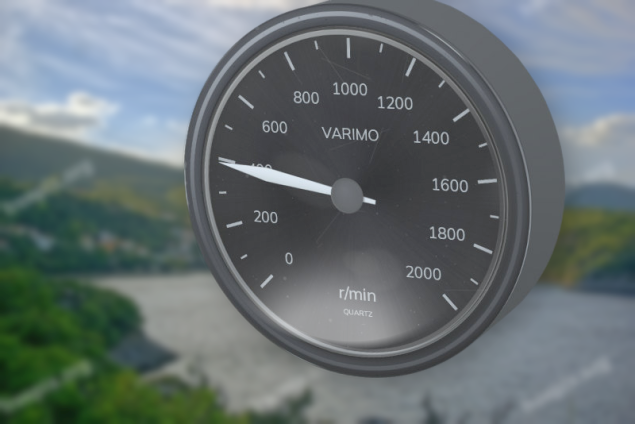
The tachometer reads 400 rpm
